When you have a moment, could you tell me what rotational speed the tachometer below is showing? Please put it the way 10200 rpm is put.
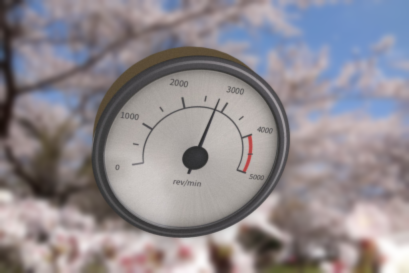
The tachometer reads 2750 rpm
